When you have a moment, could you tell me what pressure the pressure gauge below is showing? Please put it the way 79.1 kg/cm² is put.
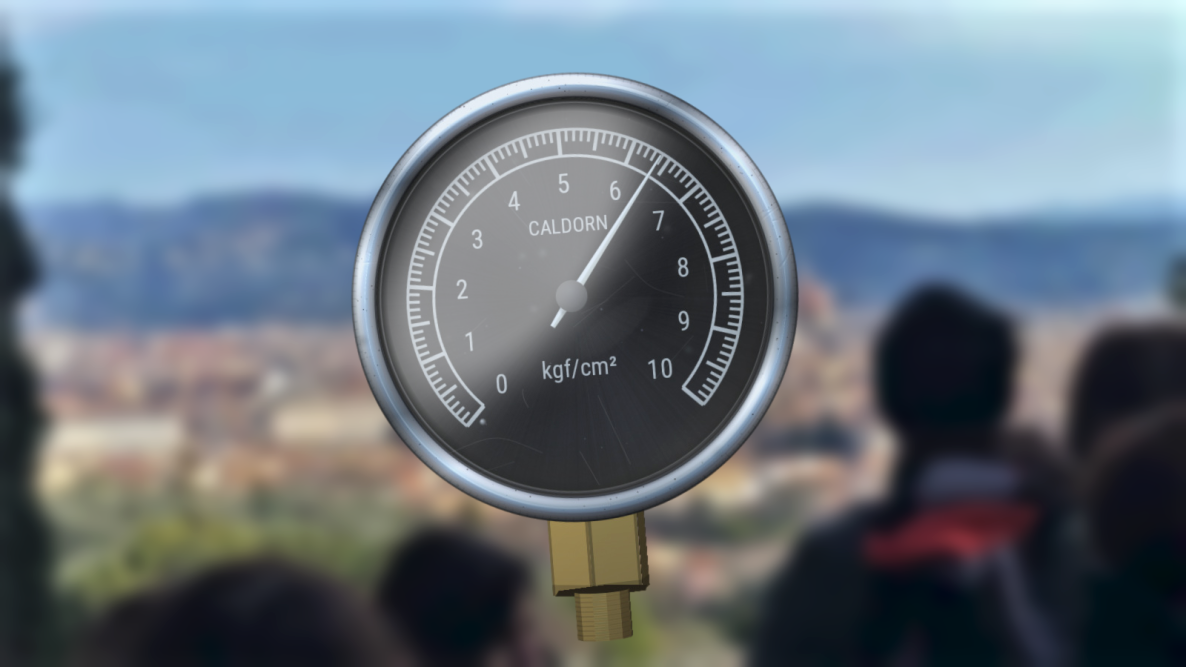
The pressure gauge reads 6.4 kg/cm²
